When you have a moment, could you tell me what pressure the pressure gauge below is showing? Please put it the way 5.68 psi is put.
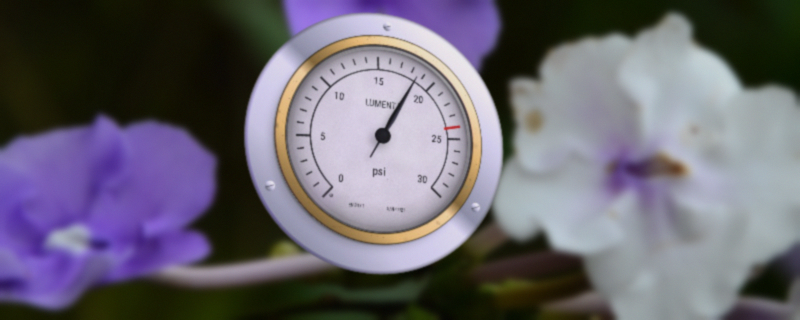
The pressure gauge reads 18.5 psi
